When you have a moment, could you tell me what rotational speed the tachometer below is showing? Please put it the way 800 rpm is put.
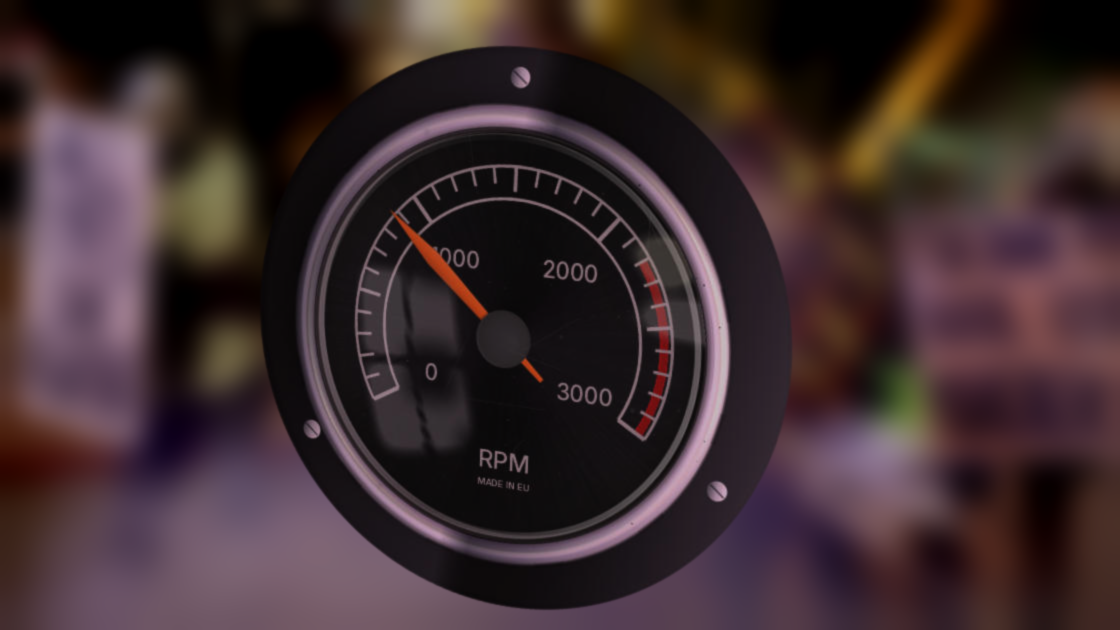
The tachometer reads 900 rpm
